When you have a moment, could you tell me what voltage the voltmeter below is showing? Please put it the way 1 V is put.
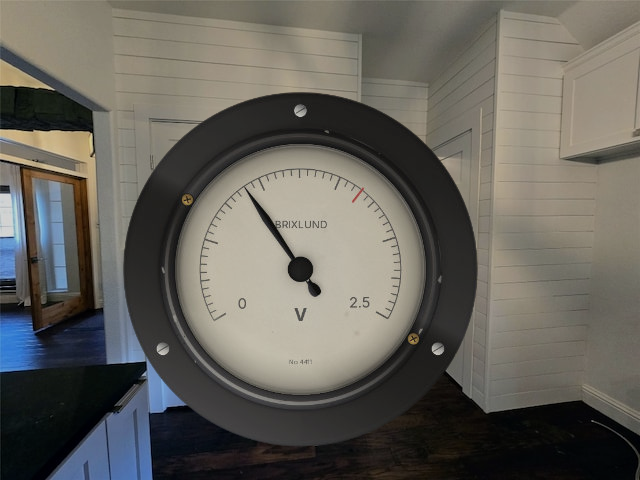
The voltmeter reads 0.9 V
